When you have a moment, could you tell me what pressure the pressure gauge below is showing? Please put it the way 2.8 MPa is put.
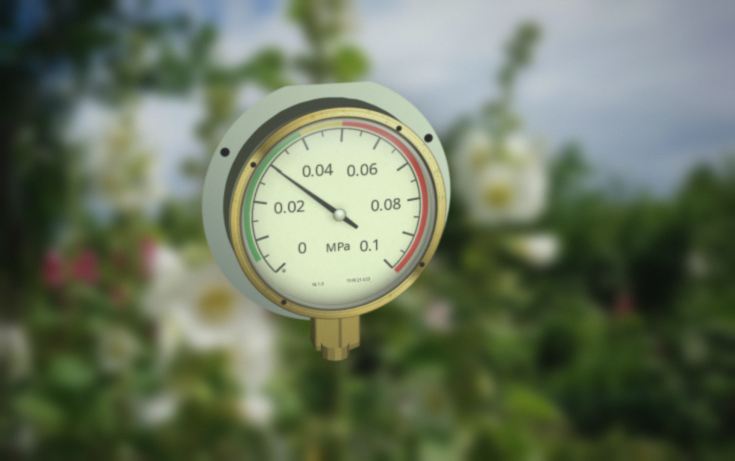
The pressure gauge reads 0.03 MPa
